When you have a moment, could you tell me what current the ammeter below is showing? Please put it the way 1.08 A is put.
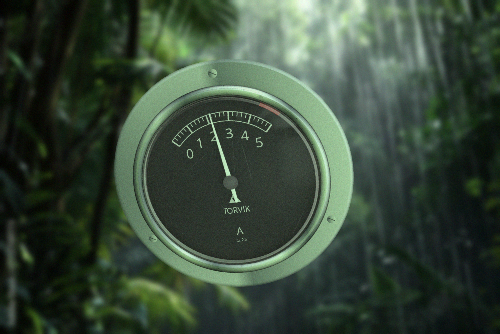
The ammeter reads 2.2 A
